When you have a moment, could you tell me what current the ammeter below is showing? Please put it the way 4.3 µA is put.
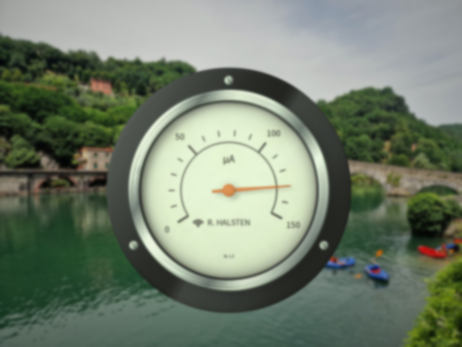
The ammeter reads 130 µA
